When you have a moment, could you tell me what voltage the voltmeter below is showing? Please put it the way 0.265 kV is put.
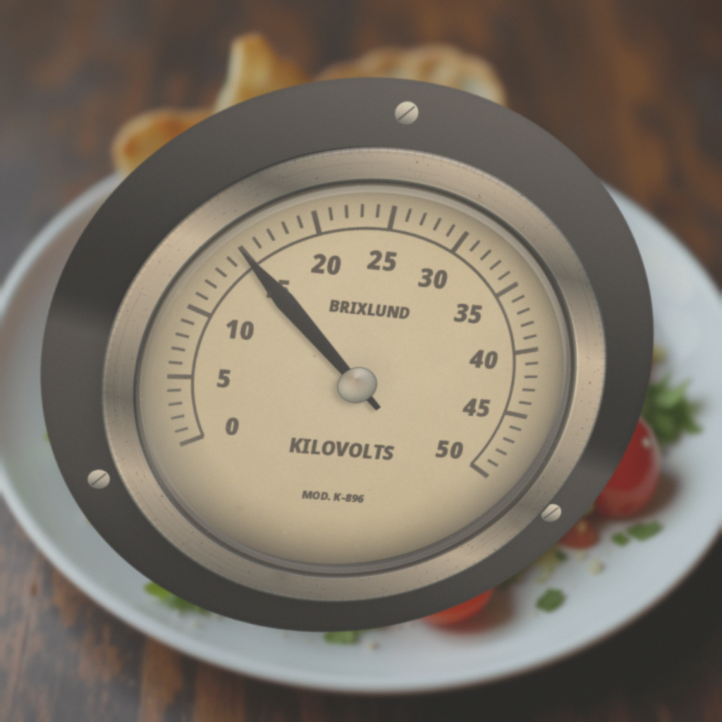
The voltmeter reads 15 kV
